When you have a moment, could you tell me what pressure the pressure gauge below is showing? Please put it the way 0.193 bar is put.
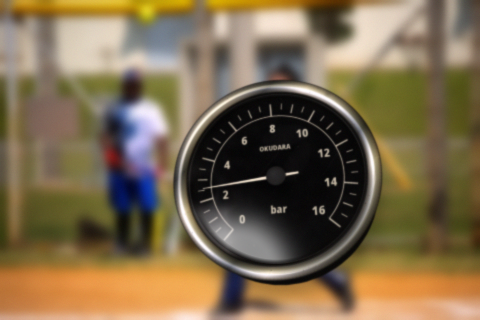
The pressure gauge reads 2.5 bar
